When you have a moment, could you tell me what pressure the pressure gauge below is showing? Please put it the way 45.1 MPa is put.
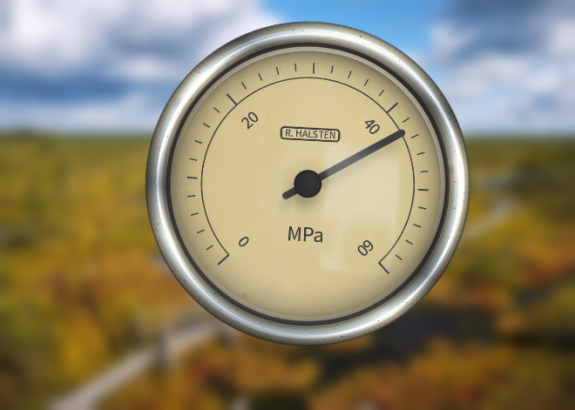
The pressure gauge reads 43 MPa
